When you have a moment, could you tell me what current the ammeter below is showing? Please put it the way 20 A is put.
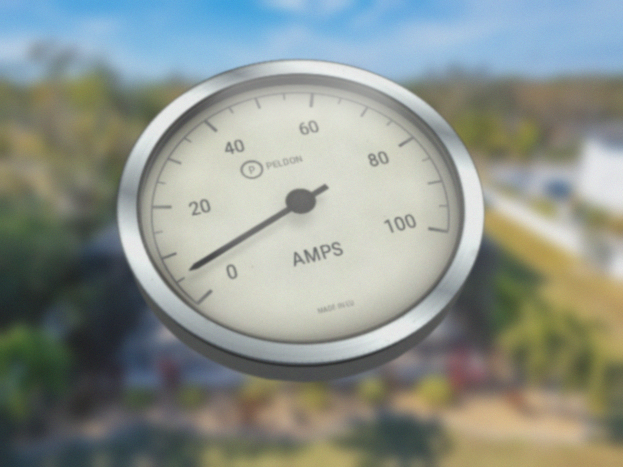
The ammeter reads 5 A
